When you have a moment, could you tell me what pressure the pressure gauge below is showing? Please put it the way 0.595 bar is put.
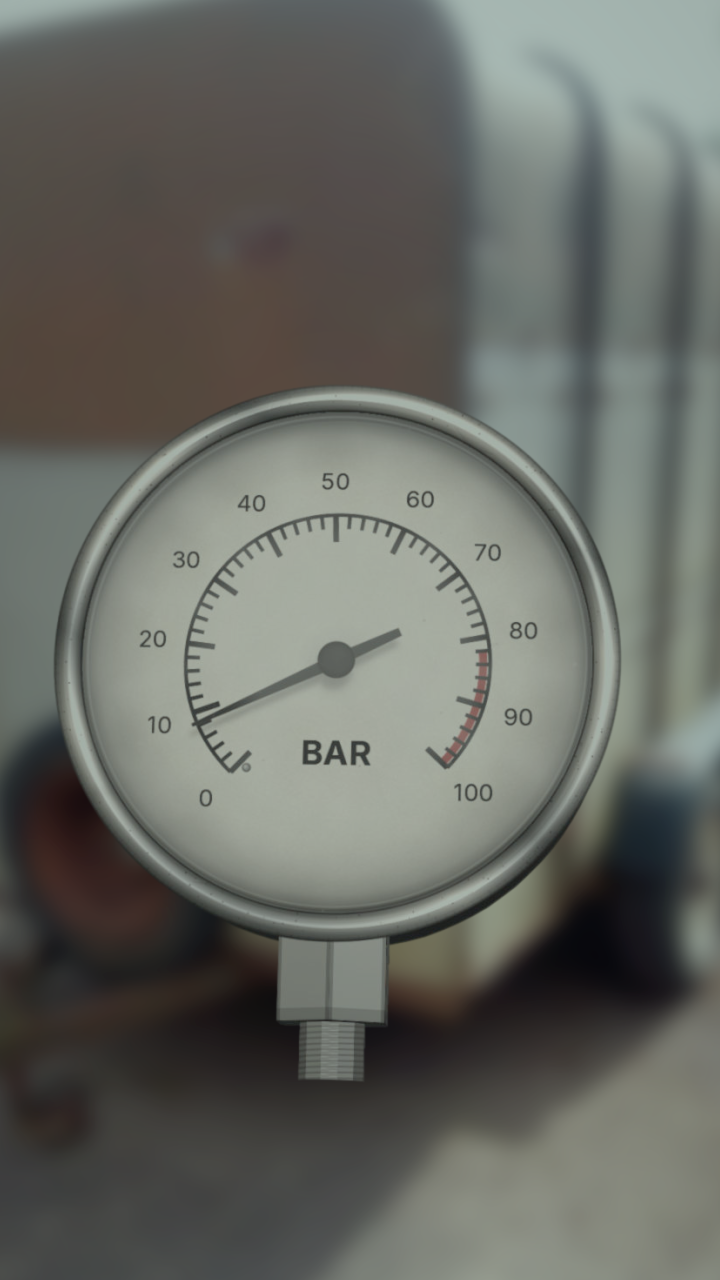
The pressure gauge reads 8 bar
